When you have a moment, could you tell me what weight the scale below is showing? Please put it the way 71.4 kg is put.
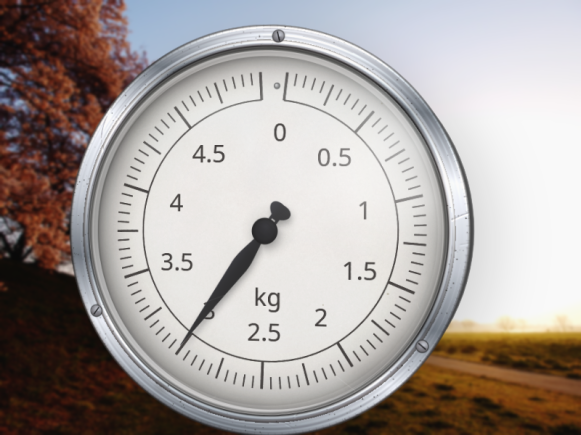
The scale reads 3 kg
